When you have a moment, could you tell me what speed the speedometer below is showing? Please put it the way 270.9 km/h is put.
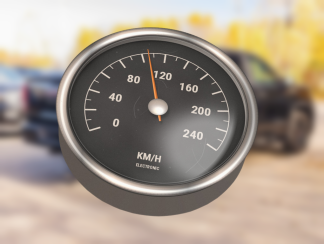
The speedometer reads 105 km/h
